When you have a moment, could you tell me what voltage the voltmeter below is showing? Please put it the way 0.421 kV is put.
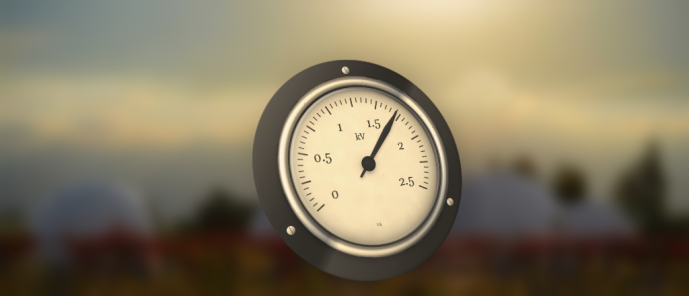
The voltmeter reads 1.7 kV
